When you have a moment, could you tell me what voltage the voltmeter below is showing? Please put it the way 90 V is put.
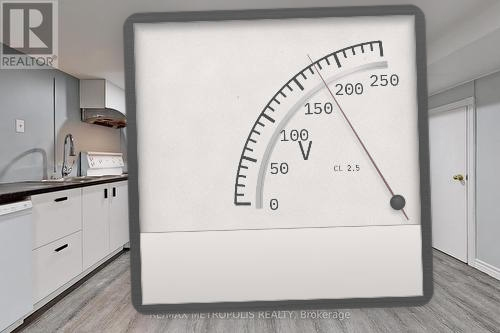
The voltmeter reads 175 V
